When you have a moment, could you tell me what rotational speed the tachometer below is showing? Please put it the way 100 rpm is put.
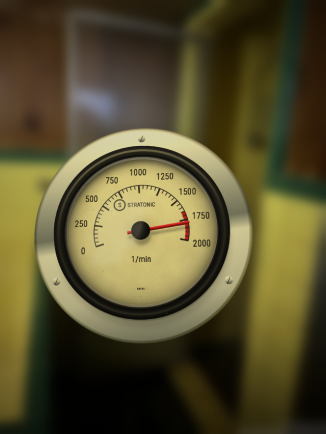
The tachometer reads 1800 rpm
